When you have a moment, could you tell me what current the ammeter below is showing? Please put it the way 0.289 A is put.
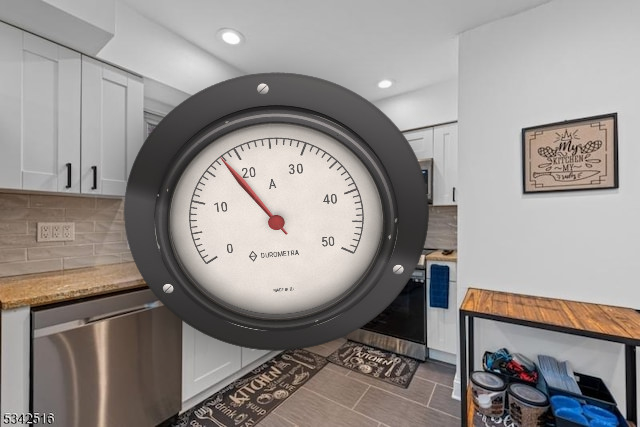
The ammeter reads 18 A
